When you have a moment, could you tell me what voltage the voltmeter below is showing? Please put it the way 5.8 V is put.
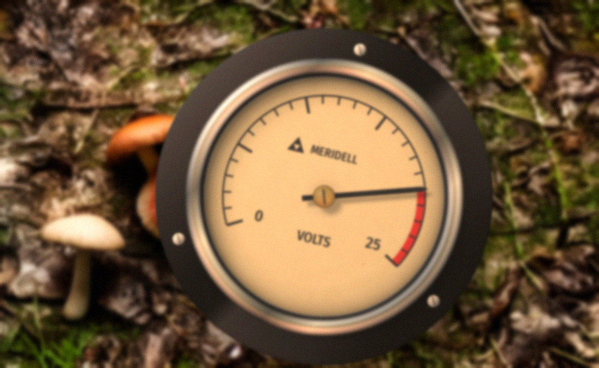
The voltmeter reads 20 V
